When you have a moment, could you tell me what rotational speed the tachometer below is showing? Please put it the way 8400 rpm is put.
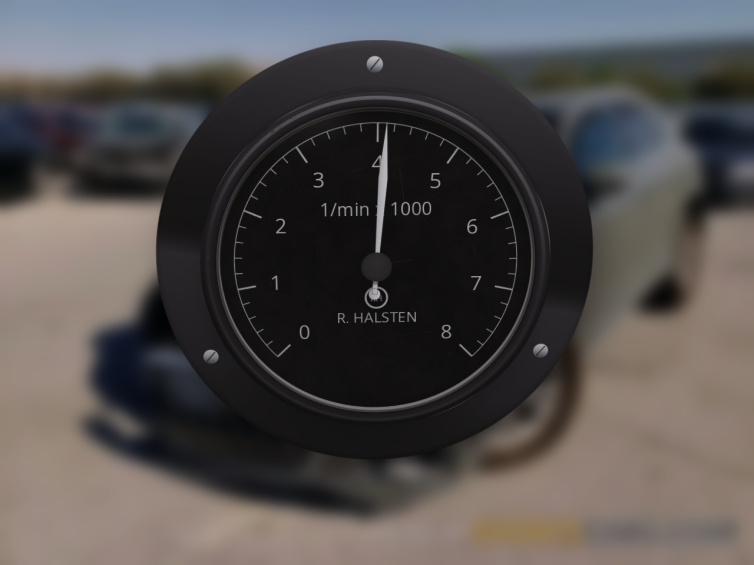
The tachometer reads 4100 rpm
